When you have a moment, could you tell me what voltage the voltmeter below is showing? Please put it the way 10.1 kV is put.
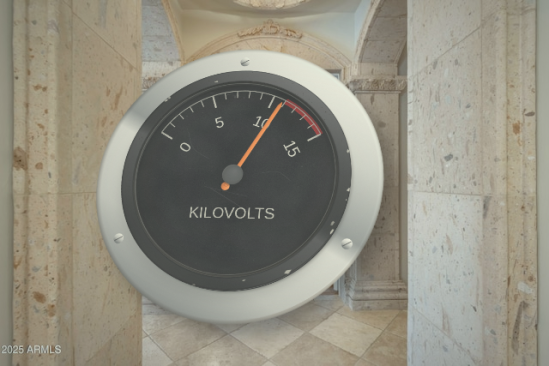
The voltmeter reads 11 kV
